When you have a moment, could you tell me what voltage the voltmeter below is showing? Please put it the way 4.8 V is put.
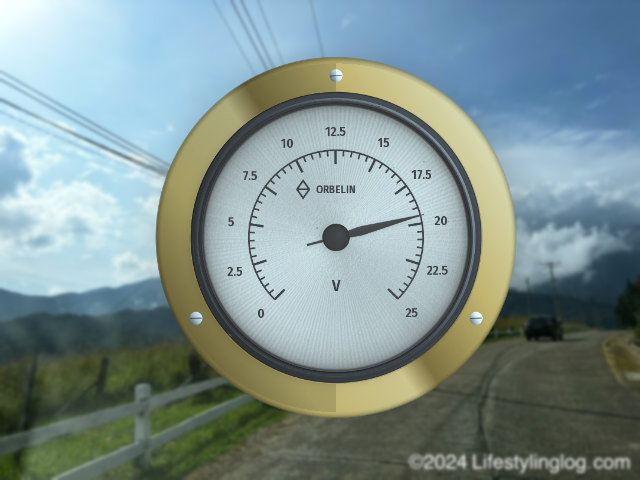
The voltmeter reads 19.5 V
